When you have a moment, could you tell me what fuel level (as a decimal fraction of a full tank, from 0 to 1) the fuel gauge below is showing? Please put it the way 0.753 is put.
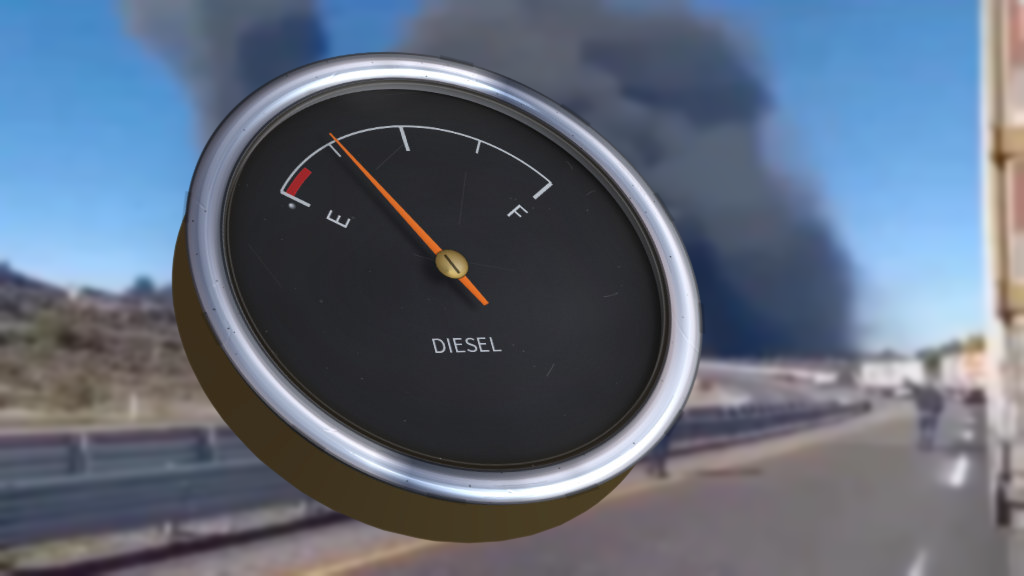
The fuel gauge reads 0.25
